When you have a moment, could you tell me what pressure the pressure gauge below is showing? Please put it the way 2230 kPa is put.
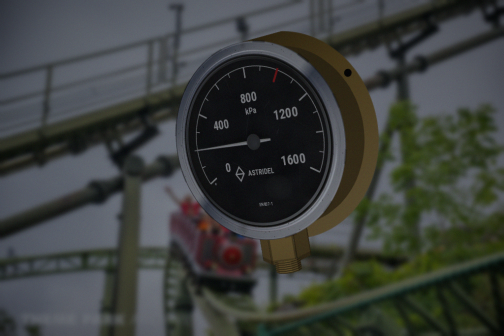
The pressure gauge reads 200 kPa
